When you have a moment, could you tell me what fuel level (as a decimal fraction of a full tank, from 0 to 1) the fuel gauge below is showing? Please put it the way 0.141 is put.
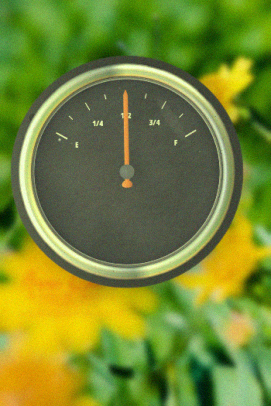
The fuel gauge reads 0.5
